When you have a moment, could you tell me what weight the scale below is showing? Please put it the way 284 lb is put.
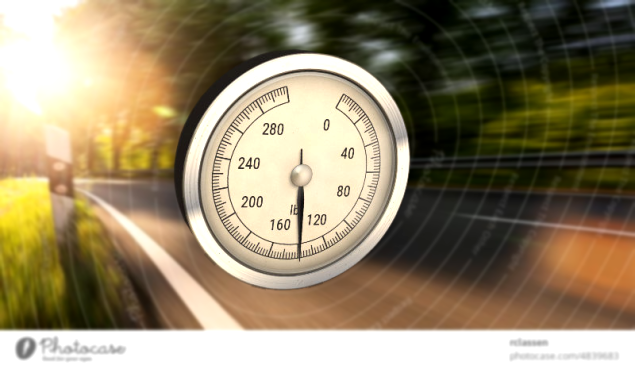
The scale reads 140 lb
